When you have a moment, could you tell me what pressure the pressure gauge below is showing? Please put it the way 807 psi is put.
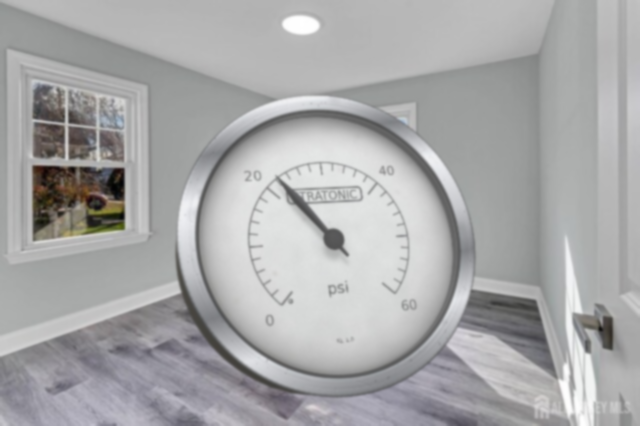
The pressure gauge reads 22 psi
